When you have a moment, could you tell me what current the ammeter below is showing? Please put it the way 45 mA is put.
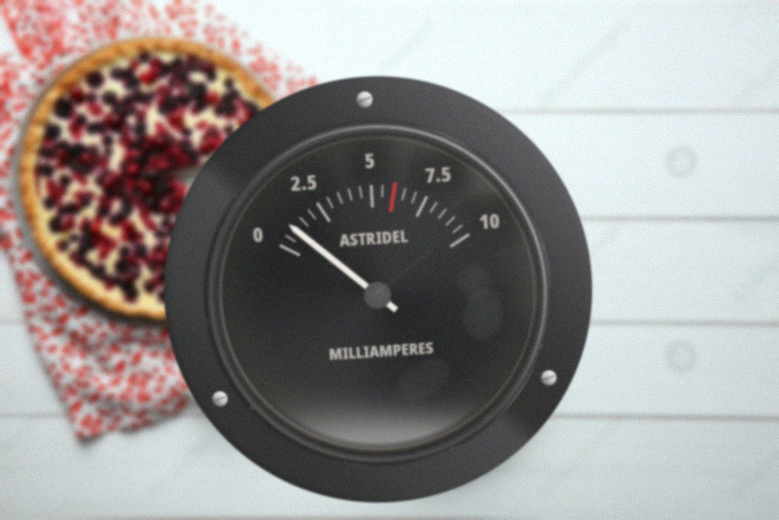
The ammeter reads 1 mA
